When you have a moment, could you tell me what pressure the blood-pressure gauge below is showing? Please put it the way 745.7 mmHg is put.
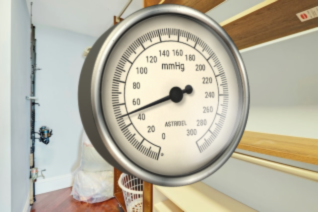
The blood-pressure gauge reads 50 mmHg
